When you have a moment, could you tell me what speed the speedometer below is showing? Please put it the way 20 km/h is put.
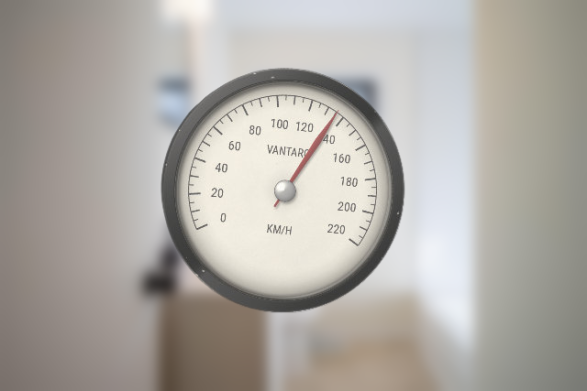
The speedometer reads 135 km/h
